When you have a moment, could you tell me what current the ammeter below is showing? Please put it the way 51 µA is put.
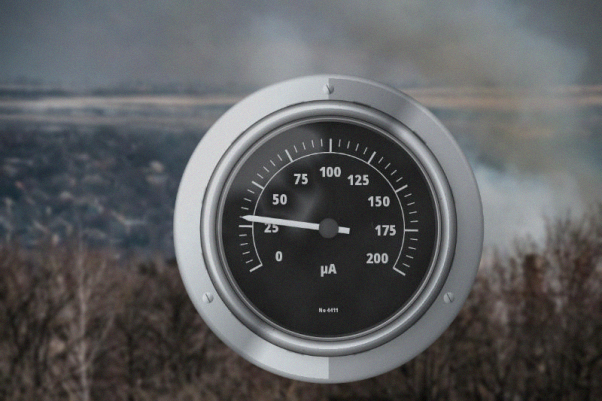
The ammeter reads 30 µA
